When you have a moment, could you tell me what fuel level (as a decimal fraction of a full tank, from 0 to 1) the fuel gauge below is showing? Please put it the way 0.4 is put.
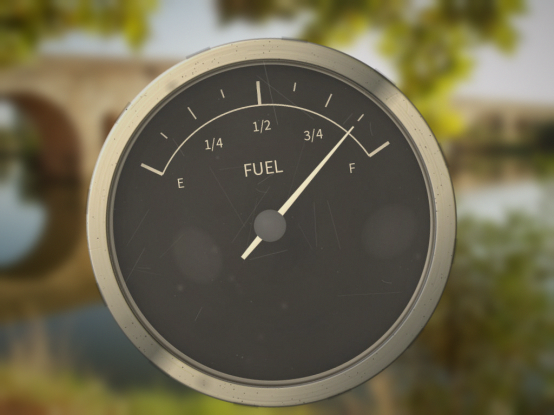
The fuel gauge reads 0.875
